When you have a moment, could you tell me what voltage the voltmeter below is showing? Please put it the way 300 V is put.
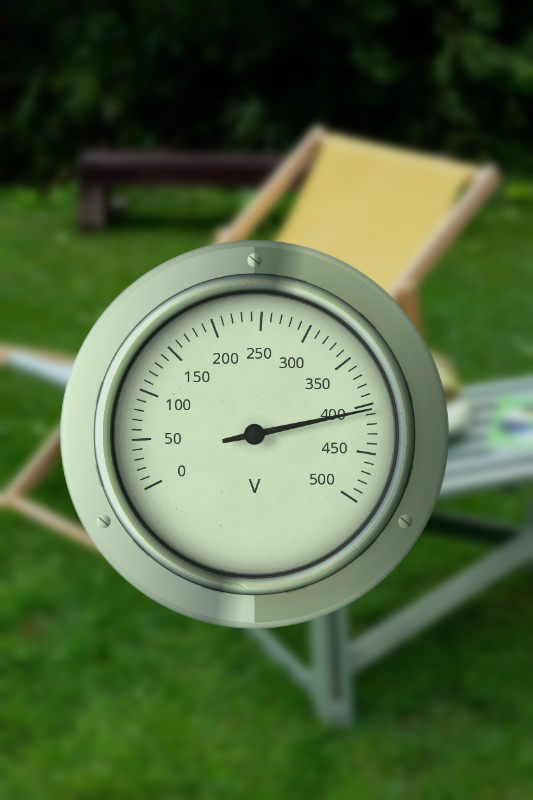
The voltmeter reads 405 V
